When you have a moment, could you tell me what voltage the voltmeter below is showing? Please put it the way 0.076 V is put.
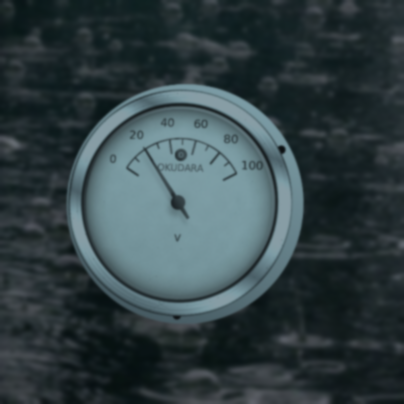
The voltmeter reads 20 V
